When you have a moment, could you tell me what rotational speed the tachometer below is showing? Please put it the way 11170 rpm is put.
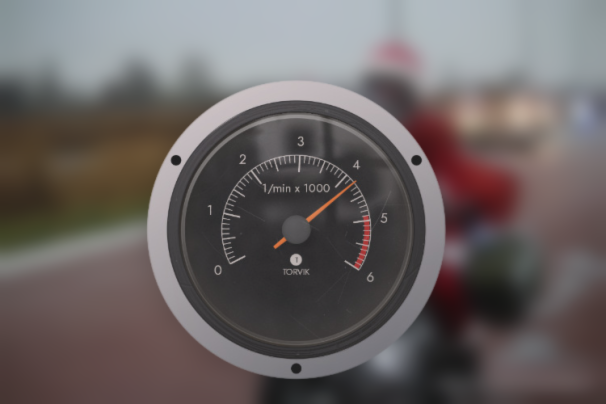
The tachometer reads 4200 rpm
